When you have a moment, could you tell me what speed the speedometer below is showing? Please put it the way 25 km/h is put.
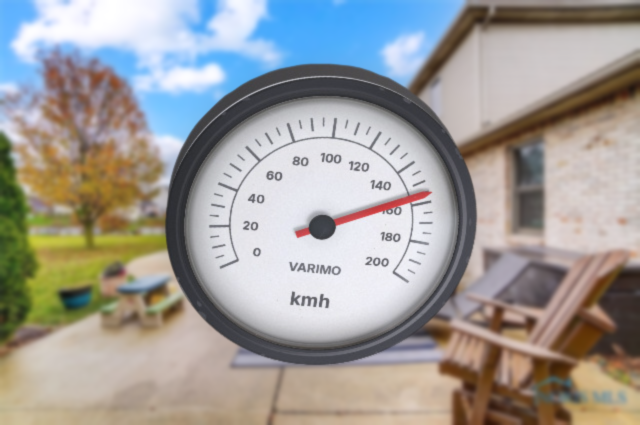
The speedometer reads 155 km/h
